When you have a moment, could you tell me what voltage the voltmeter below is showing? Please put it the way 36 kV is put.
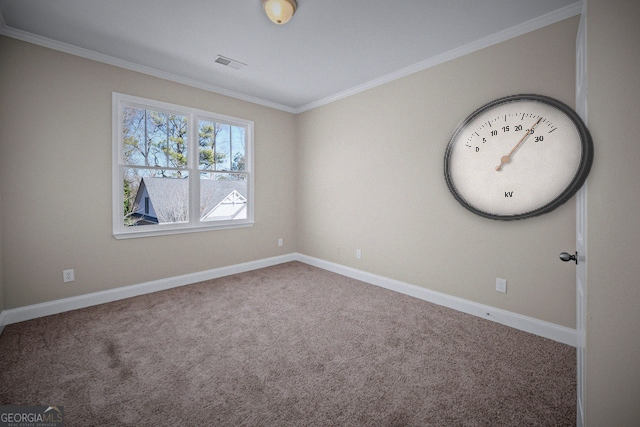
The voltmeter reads 25 kV
